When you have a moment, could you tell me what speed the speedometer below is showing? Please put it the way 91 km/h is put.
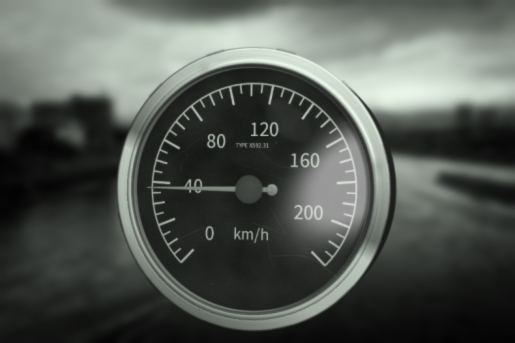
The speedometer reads 37.5 km/h
